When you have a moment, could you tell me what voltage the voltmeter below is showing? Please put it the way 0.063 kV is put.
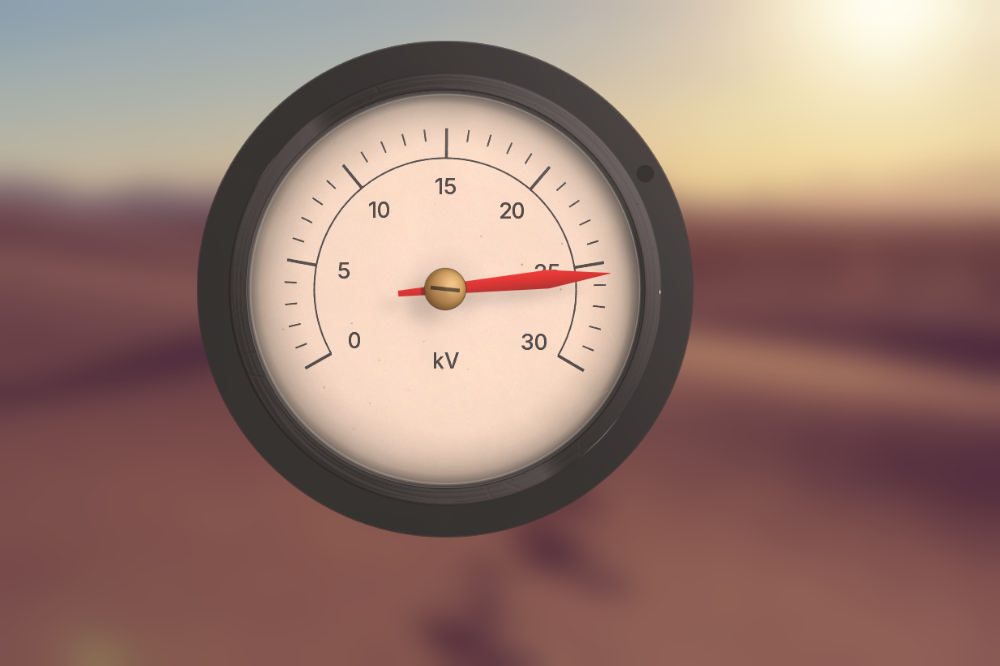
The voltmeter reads 25.5 kV
